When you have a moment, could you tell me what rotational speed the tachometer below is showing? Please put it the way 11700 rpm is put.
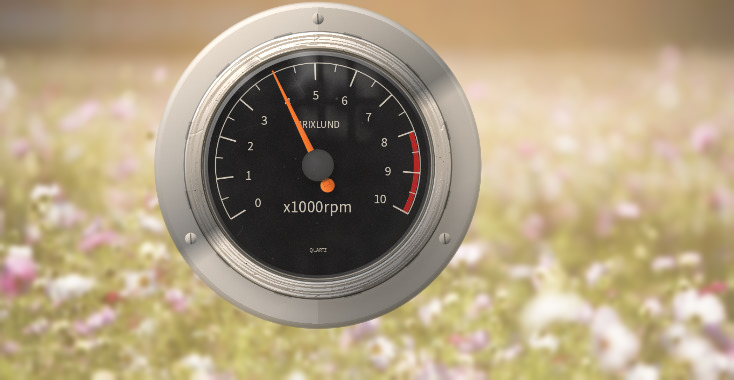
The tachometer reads 4000 rpm
